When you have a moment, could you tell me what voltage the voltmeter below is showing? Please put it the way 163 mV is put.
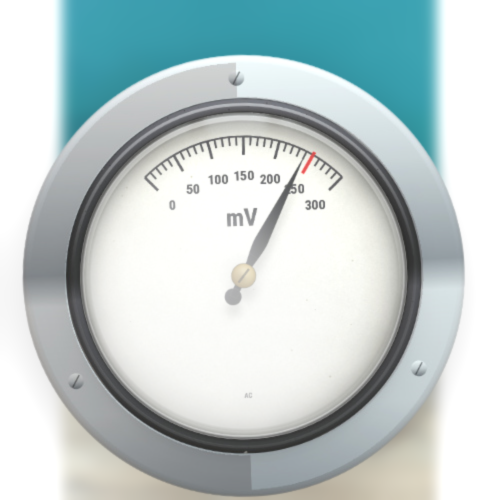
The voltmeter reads 240 mV
